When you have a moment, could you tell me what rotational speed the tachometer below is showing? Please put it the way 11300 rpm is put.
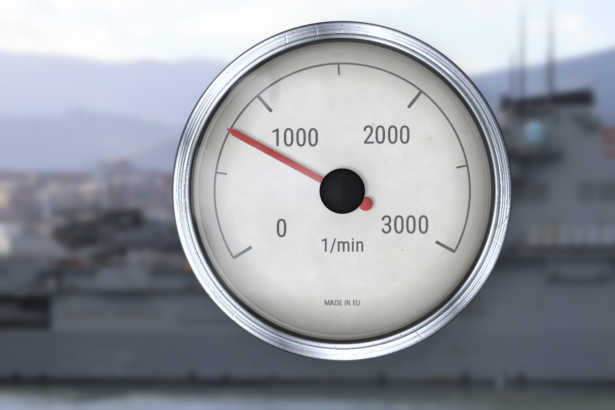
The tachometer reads 750 rpm
